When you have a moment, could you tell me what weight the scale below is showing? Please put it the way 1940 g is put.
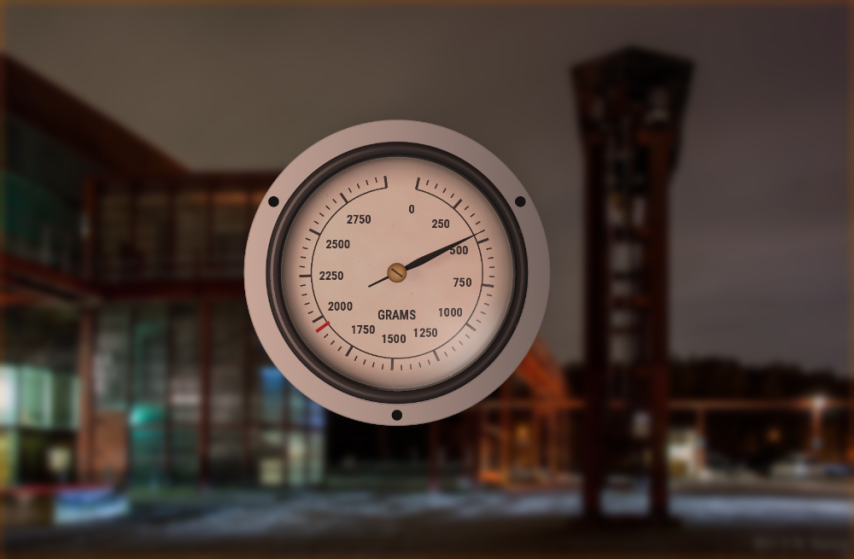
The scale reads 450 g
